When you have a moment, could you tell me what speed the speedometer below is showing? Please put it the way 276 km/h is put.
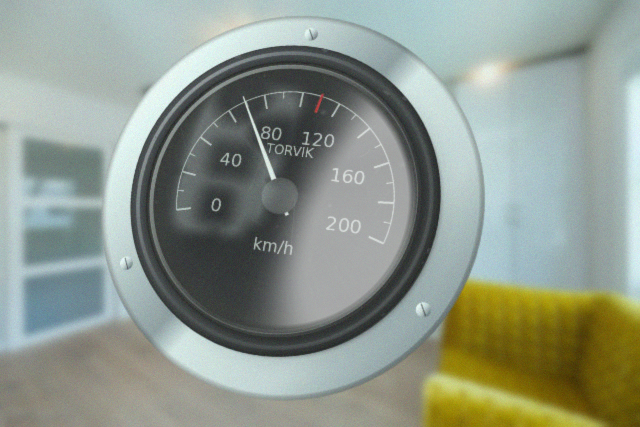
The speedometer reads 70 km/h
